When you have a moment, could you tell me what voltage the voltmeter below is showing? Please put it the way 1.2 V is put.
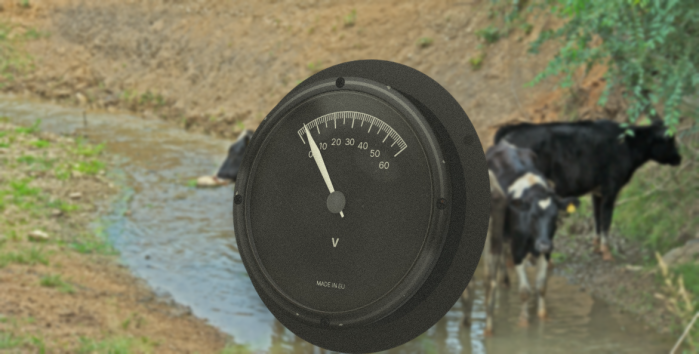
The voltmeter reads 5 V
